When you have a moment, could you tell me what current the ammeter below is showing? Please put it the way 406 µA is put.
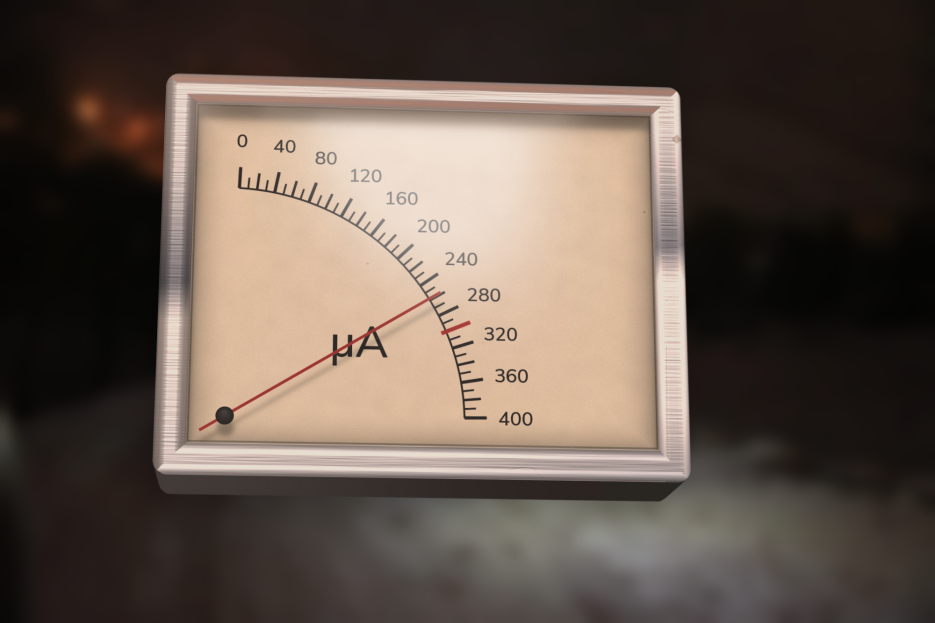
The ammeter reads 260 µA
